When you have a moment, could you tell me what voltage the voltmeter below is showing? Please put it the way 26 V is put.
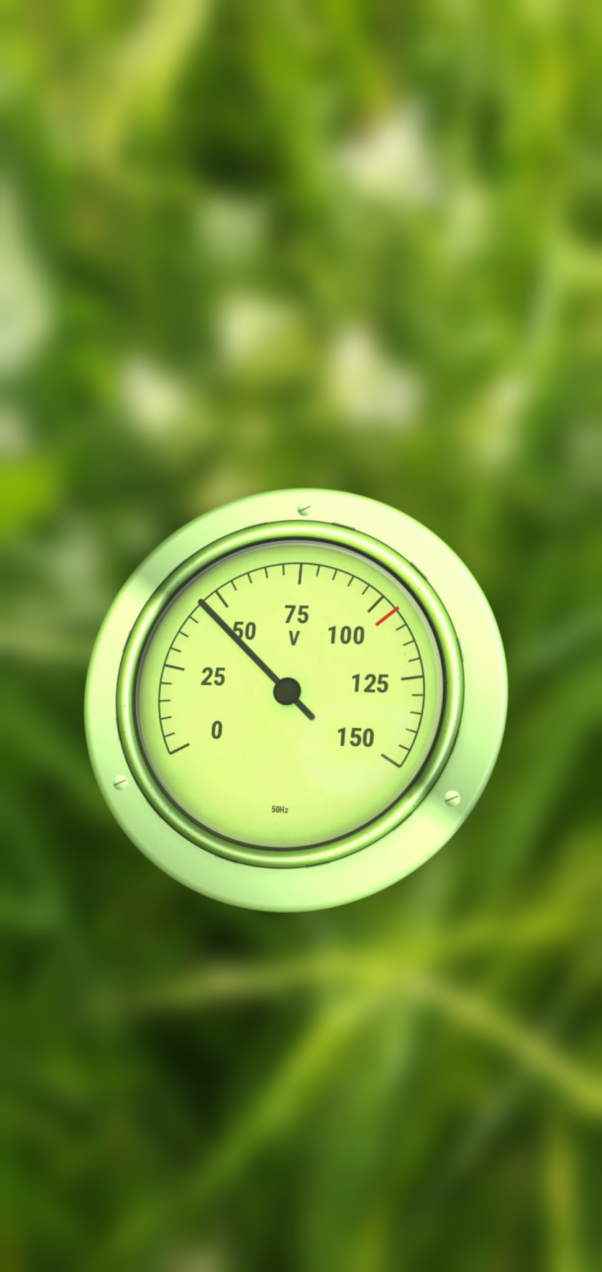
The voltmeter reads 45 V
